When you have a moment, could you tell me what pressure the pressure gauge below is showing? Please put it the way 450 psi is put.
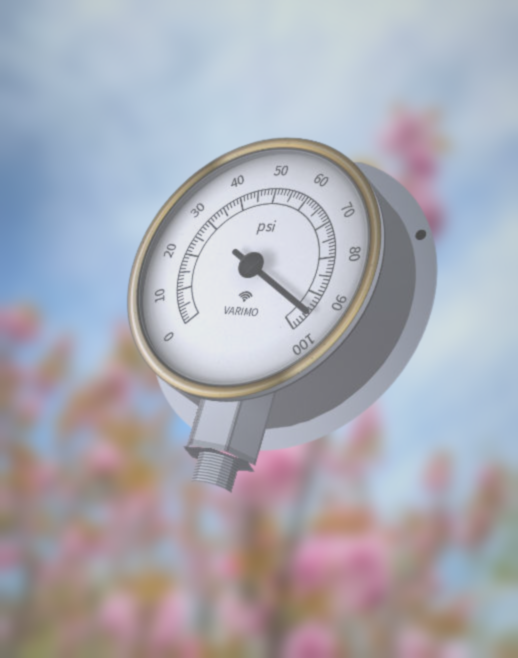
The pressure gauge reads 95 psi
